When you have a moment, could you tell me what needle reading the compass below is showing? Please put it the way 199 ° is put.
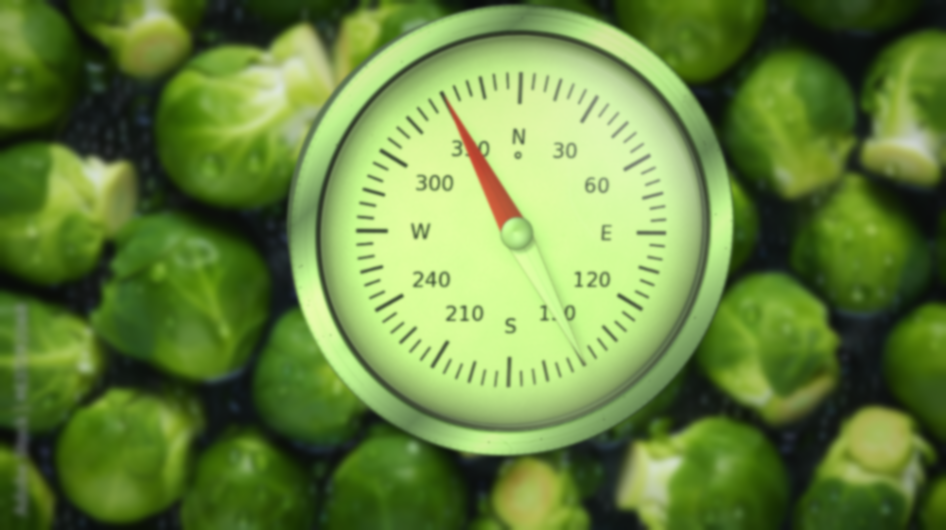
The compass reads 330 °
